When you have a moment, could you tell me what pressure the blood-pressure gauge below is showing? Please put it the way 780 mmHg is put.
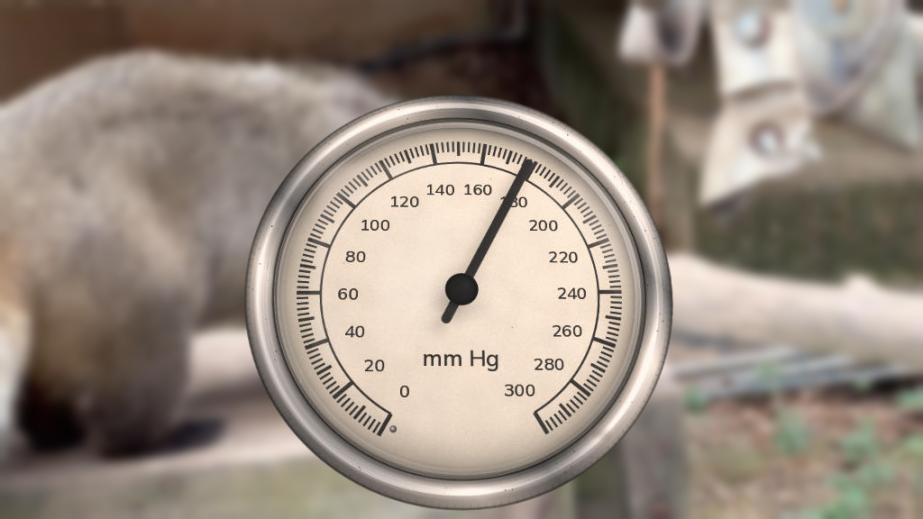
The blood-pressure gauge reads 178 mmHg
